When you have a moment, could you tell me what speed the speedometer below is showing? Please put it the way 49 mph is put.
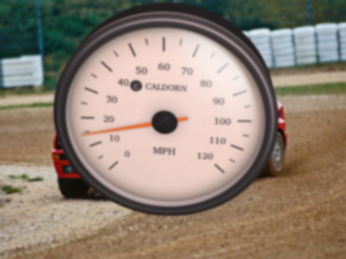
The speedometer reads 15 mph
